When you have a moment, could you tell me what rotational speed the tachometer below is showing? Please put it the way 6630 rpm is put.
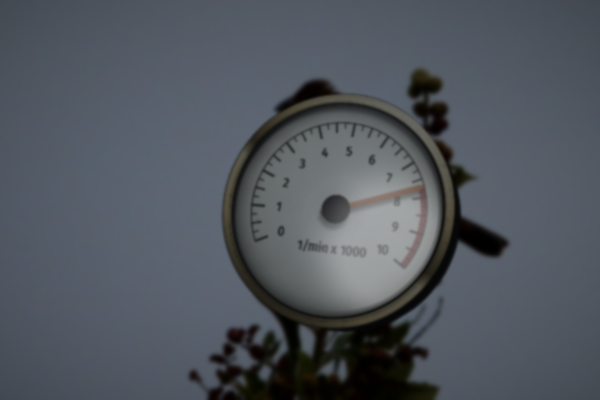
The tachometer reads 7750 rpm
